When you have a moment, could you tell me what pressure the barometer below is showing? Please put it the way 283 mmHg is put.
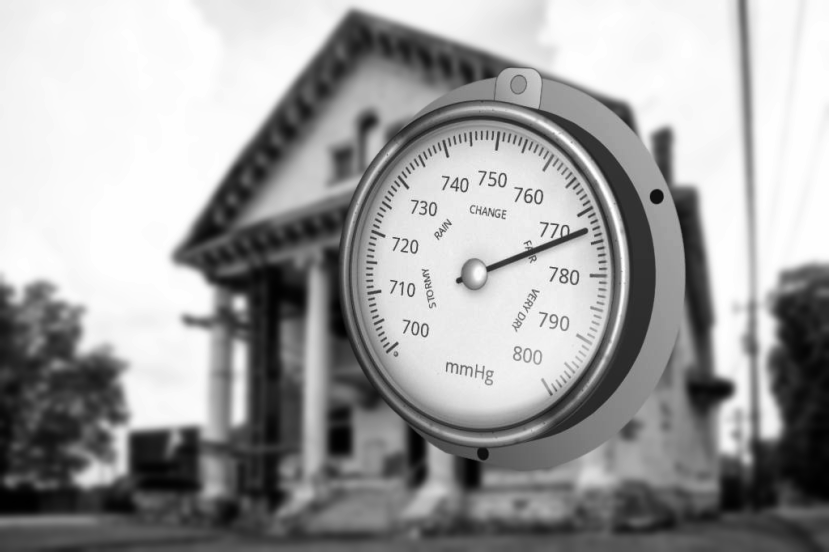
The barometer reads 773 mmHg
